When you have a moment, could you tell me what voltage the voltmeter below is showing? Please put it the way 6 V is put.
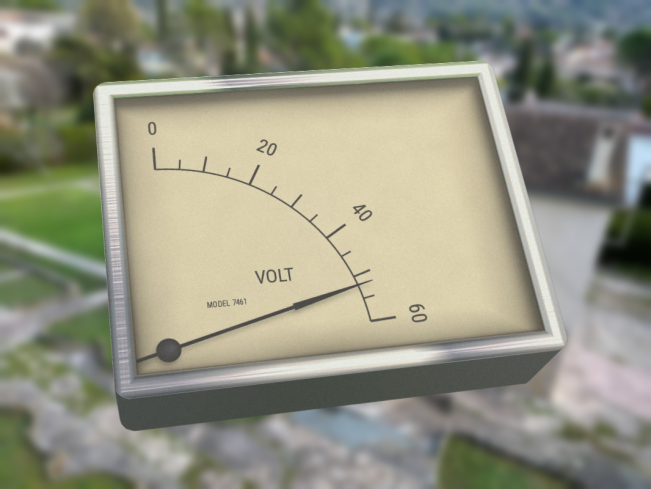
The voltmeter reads 52.5 V
